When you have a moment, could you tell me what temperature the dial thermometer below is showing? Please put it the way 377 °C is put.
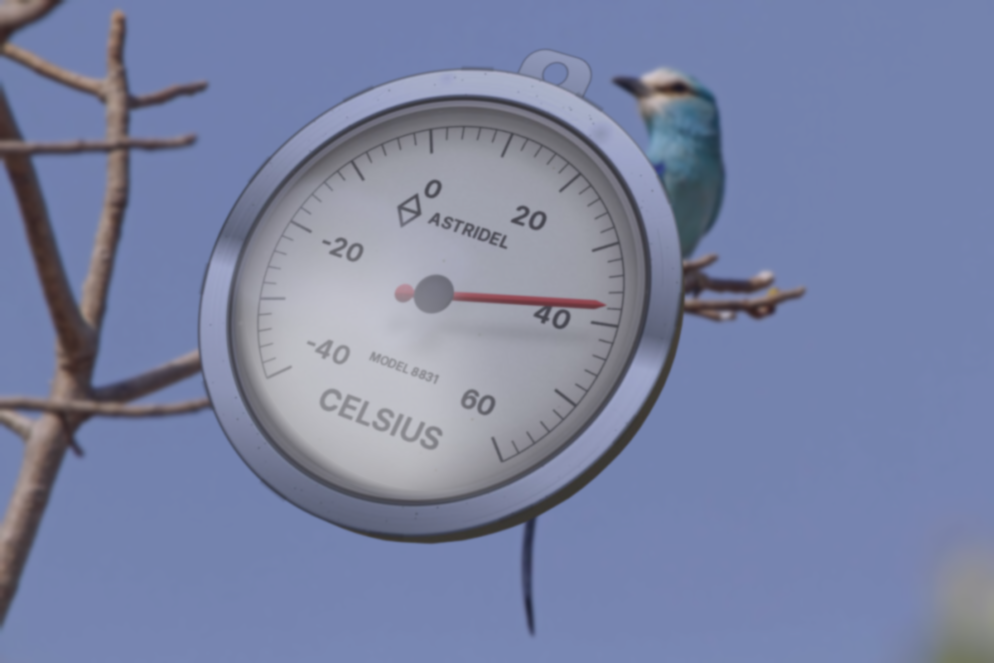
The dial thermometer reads 38 °C
